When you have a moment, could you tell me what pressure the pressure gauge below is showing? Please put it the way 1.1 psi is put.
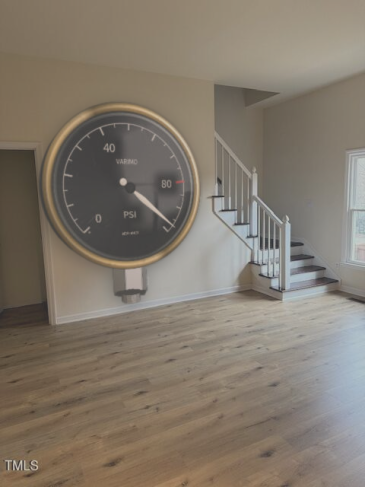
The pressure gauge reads 97.5 psi
